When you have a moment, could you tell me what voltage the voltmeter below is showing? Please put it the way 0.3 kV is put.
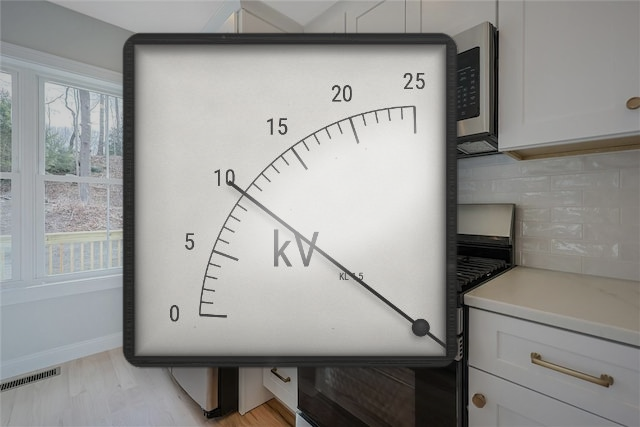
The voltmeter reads 10 kV
